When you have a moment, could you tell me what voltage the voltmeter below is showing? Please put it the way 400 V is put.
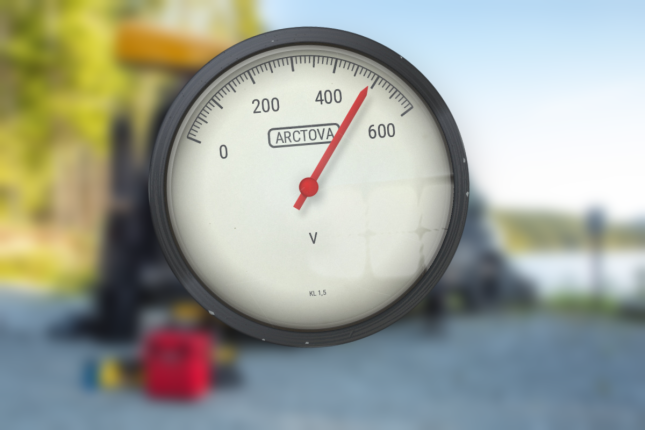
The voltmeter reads 490 V
